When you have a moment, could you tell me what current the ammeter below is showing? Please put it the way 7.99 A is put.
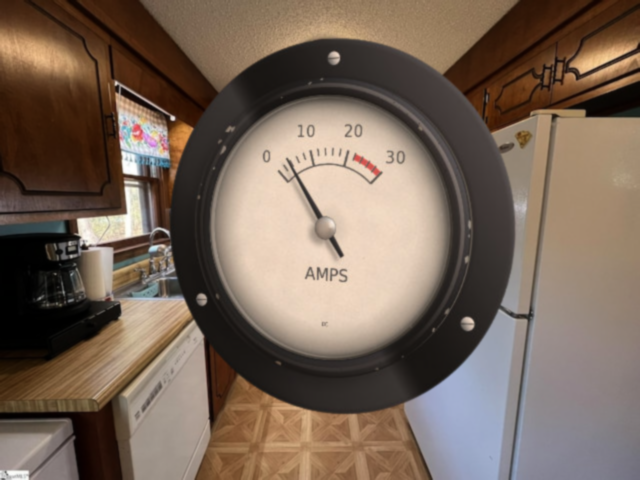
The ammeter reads 4 A
